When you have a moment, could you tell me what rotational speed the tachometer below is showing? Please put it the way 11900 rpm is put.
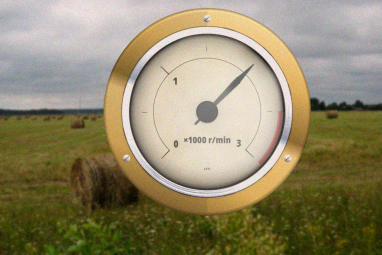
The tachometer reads 2000 rpm
